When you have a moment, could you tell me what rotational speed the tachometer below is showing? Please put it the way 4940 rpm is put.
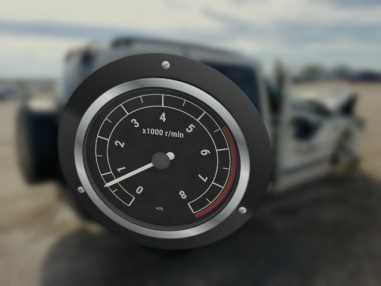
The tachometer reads 750 rpm
